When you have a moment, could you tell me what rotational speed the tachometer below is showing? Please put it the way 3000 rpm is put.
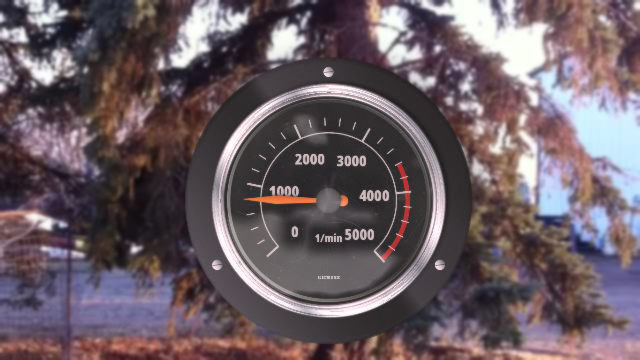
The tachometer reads 800 rpm
